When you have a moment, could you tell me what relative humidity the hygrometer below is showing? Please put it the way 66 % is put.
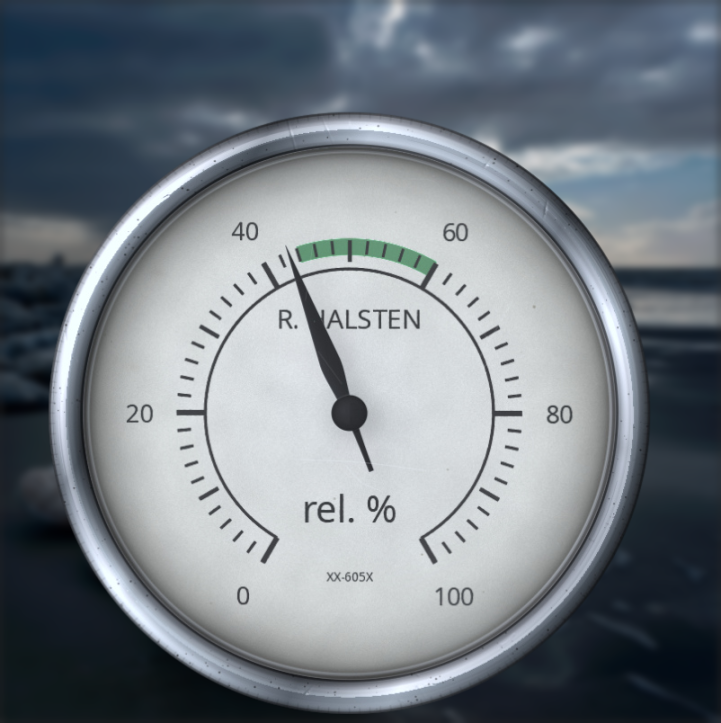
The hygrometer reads 43 %
